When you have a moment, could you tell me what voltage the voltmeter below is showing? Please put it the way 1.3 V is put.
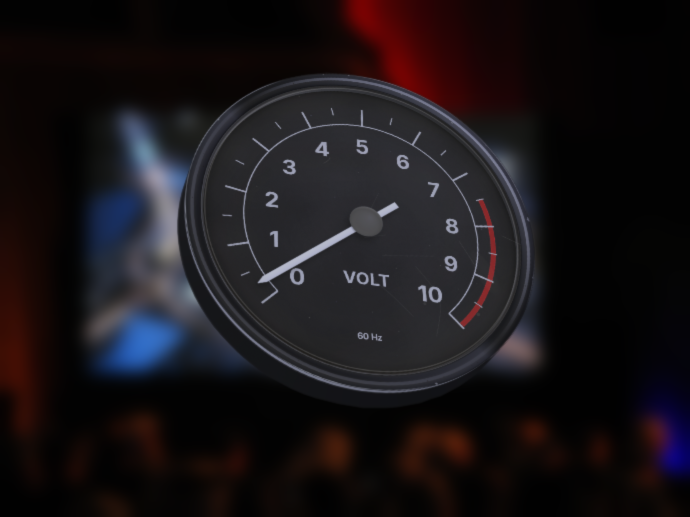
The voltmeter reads 0.25 V
